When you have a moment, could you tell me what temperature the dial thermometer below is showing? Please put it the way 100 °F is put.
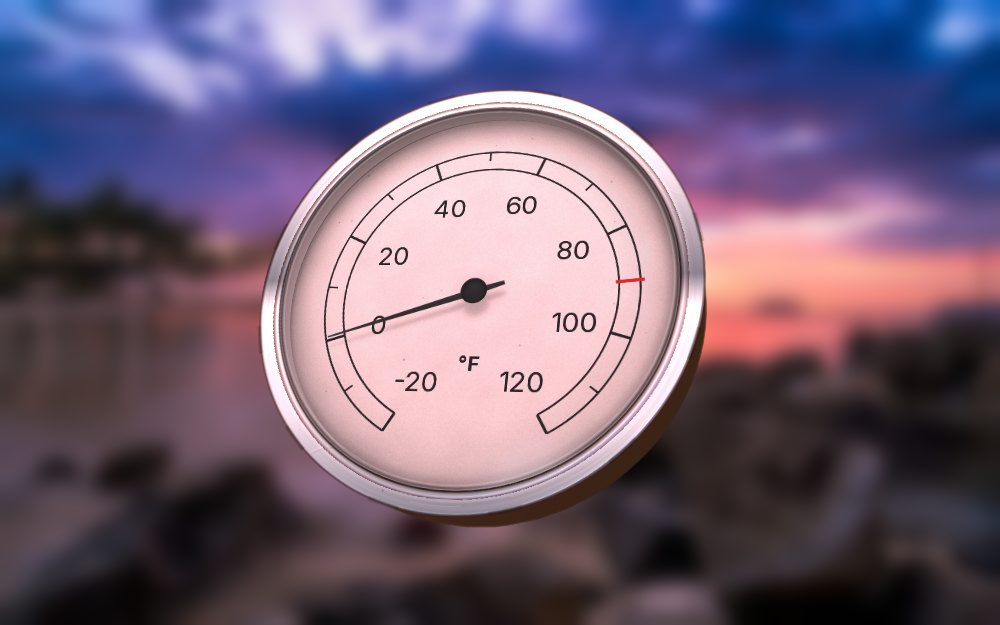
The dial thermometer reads 0 °F
